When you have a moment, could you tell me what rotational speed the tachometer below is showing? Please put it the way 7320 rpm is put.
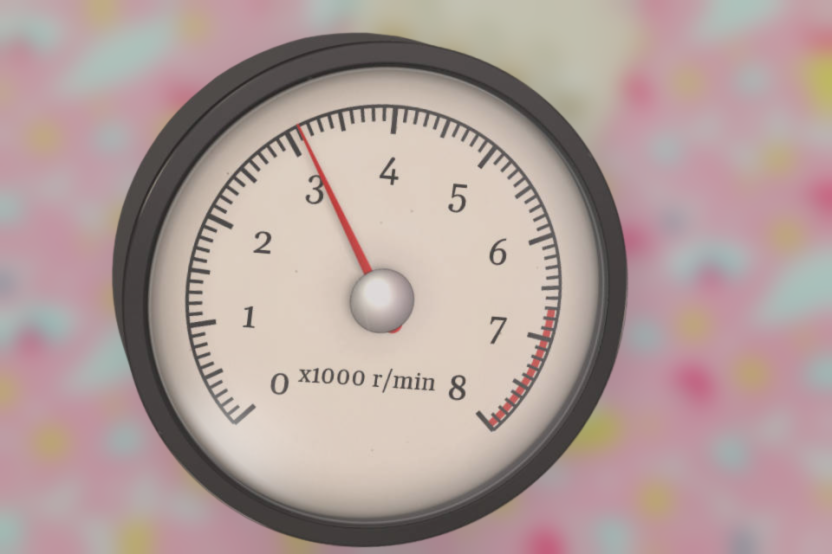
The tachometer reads 3100 rpm
